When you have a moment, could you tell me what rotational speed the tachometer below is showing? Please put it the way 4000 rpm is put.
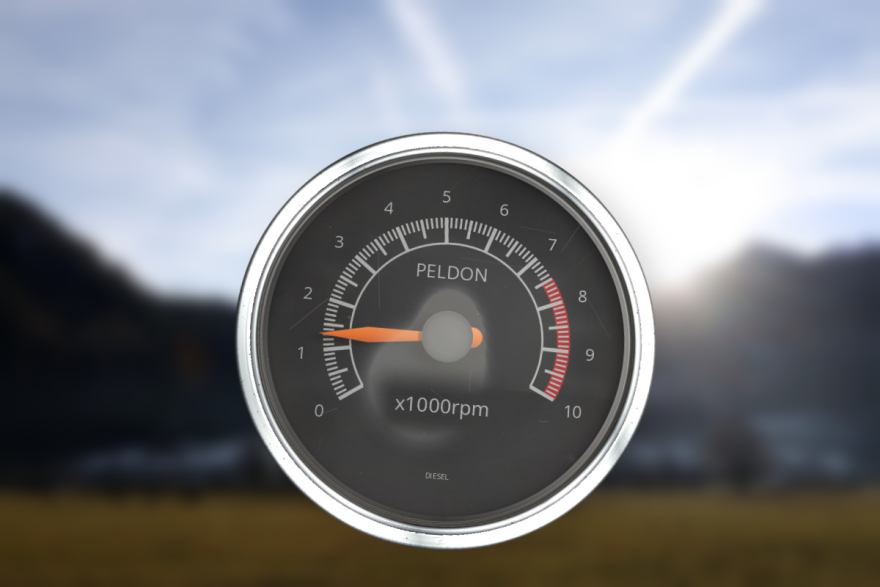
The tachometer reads 1300 rpm
